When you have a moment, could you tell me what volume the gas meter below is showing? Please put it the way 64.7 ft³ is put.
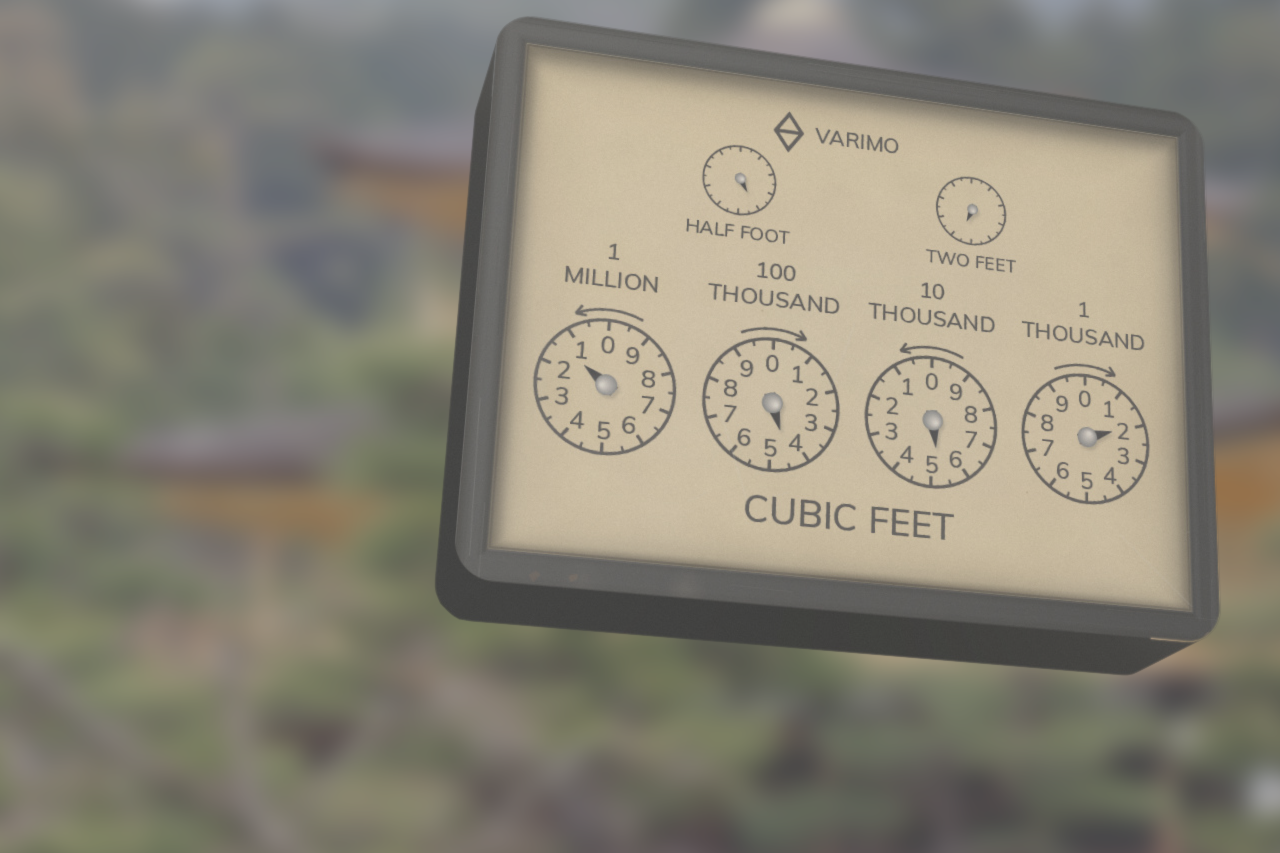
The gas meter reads 145200 ft³
